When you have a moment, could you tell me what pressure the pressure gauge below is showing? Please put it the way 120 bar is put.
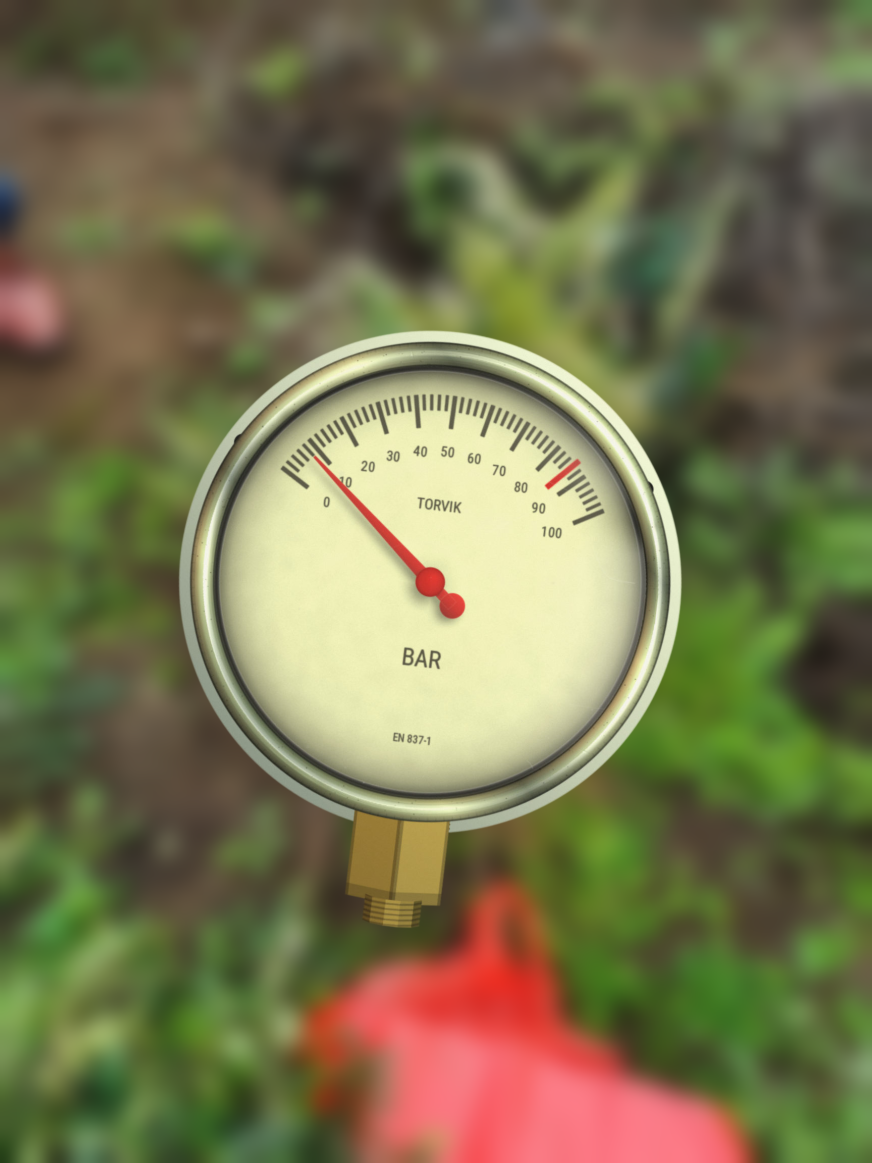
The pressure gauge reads 8 bar
